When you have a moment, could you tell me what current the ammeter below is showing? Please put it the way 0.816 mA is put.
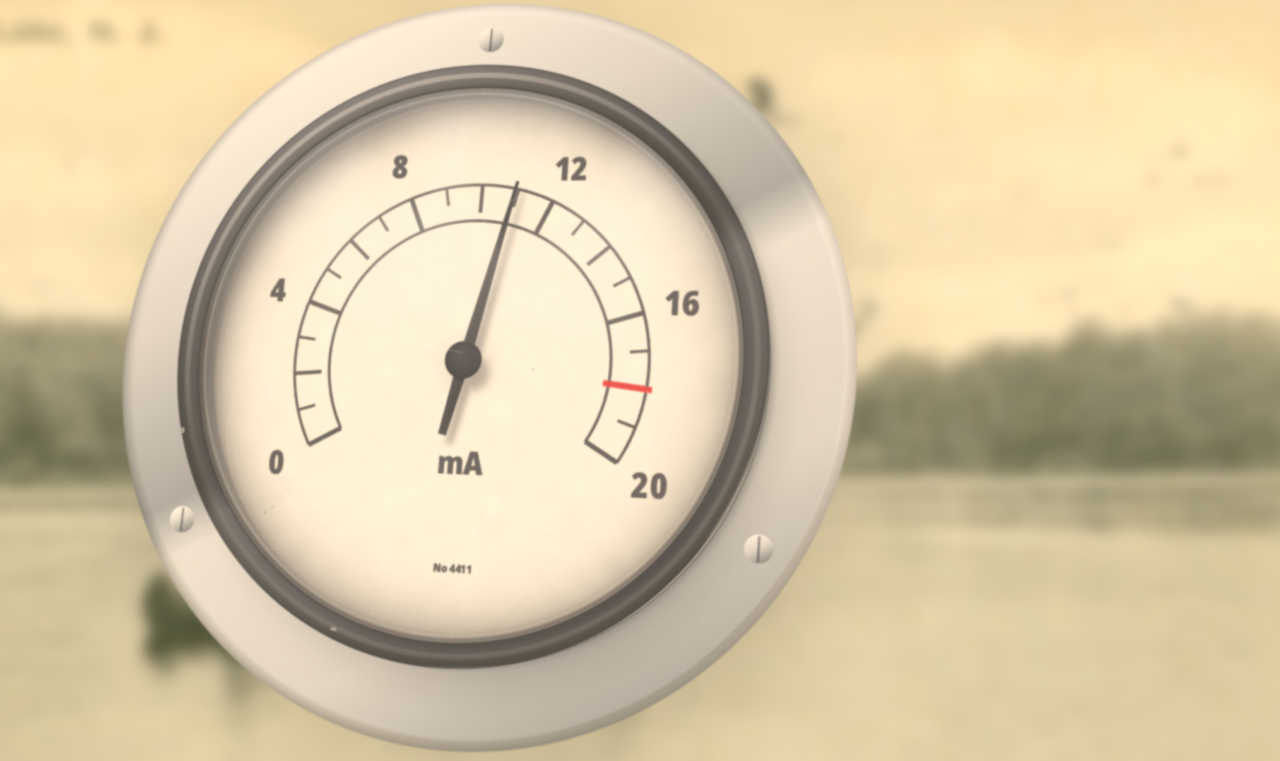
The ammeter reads 11 mA
